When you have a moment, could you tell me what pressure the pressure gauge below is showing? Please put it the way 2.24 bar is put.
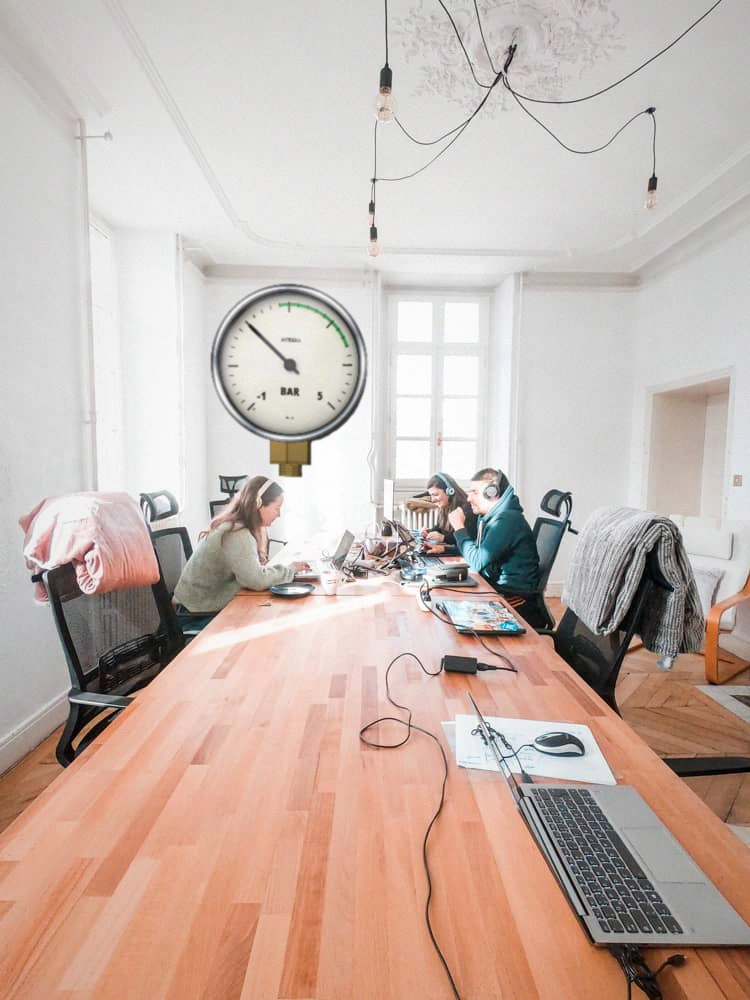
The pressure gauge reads 1 bar
